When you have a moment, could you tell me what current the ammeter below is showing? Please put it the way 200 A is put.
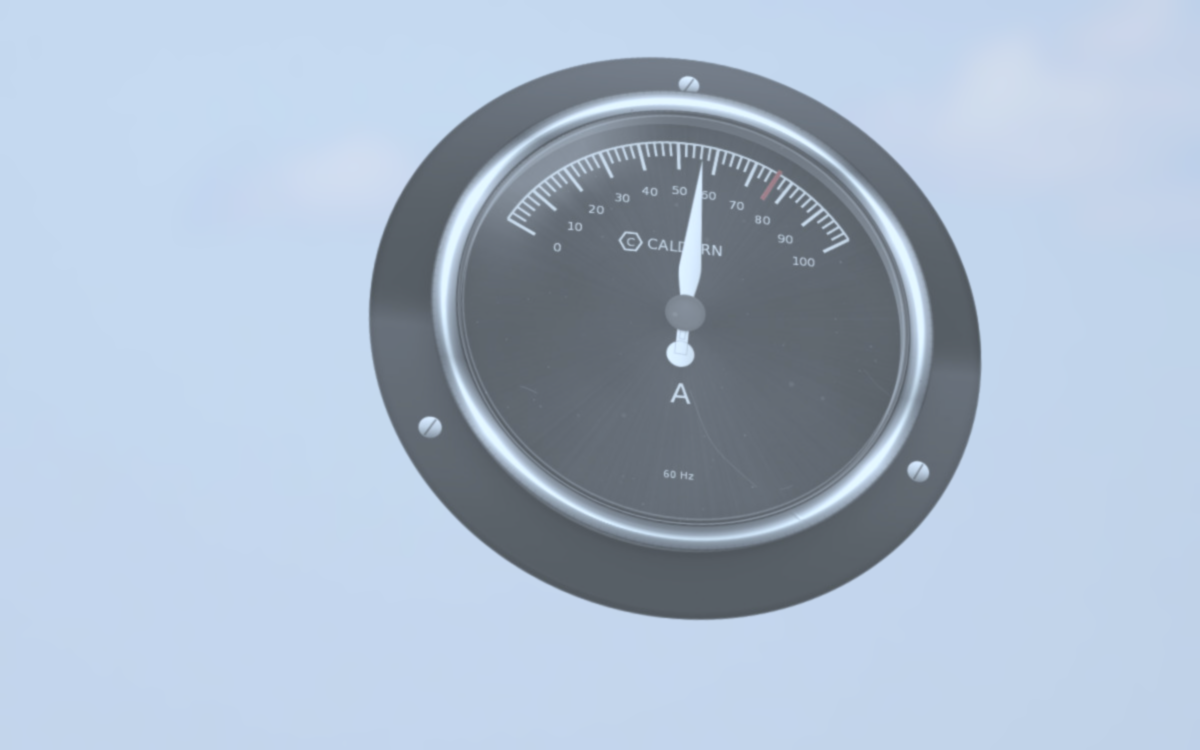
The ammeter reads 56 A
